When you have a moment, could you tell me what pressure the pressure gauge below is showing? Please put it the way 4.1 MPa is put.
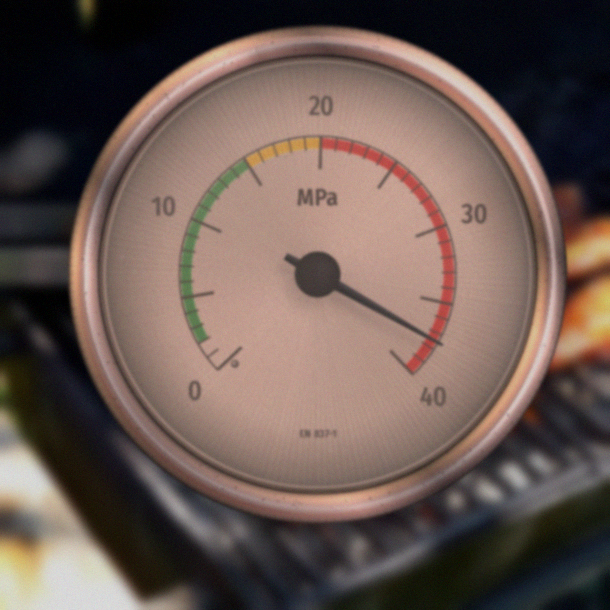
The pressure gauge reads 37.5 MPa
